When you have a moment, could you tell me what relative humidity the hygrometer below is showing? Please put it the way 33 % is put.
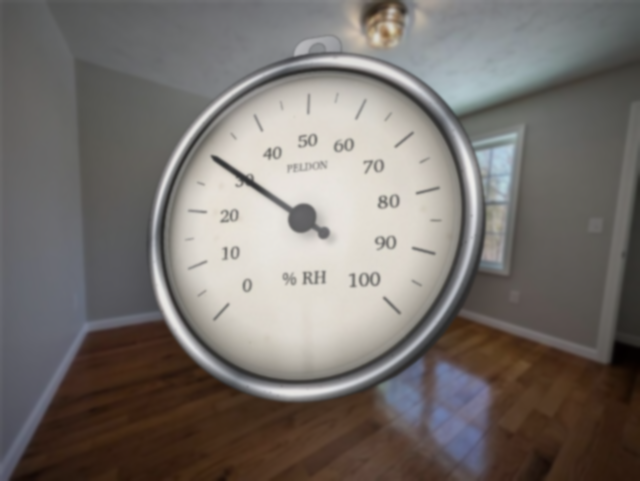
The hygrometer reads 30 %
